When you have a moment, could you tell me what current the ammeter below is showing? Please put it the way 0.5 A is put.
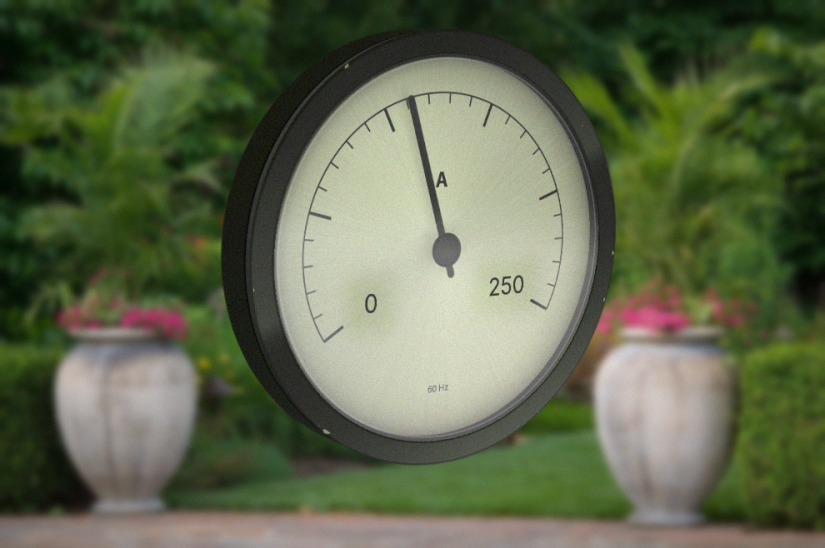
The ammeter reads 110 A
